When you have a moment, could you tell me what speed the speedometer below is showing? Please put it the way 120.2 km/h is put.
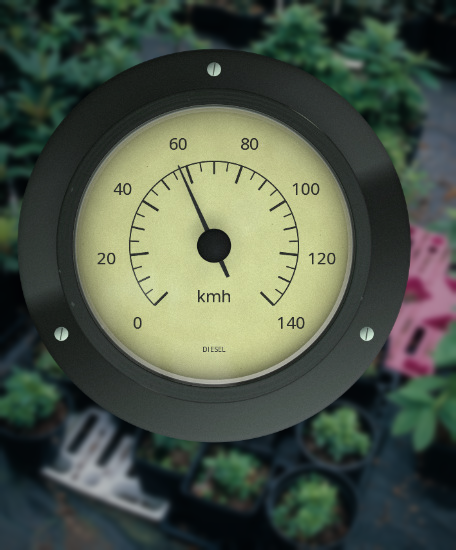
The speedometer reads 57.5 km/h
